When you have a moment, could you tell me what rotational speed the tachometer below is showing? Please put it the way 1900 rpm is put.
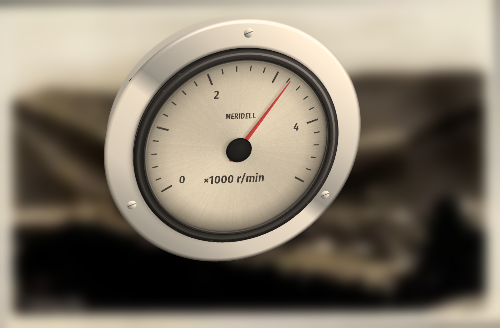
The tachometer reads 3200 rpm
